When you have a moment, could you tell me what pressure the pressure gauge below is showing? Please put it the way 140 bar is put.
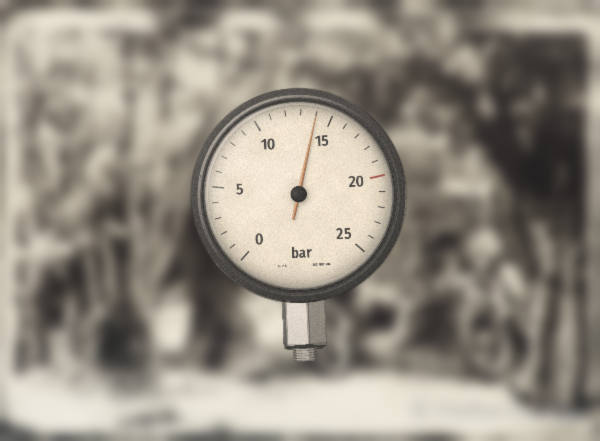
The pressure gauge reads 14 bar
